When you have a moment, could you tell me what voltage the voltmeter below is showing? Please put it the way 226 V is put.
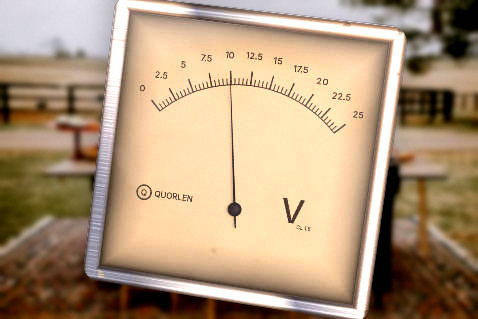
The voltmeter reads 10 V
